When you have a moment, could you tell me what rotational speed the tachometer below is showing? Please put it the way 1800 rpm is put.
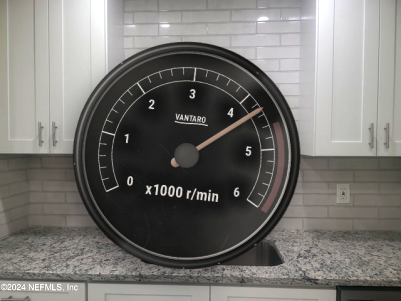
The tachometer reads 4300 rpm
